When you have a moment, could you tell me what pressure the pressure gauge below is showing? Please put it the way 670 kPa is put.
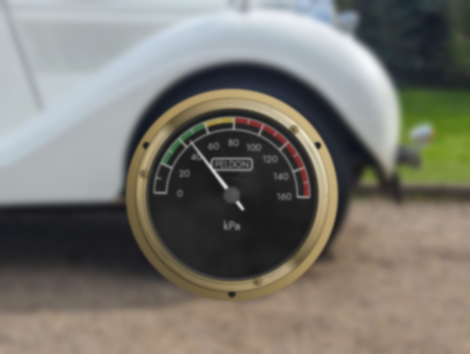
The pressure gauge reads 45 kPa
